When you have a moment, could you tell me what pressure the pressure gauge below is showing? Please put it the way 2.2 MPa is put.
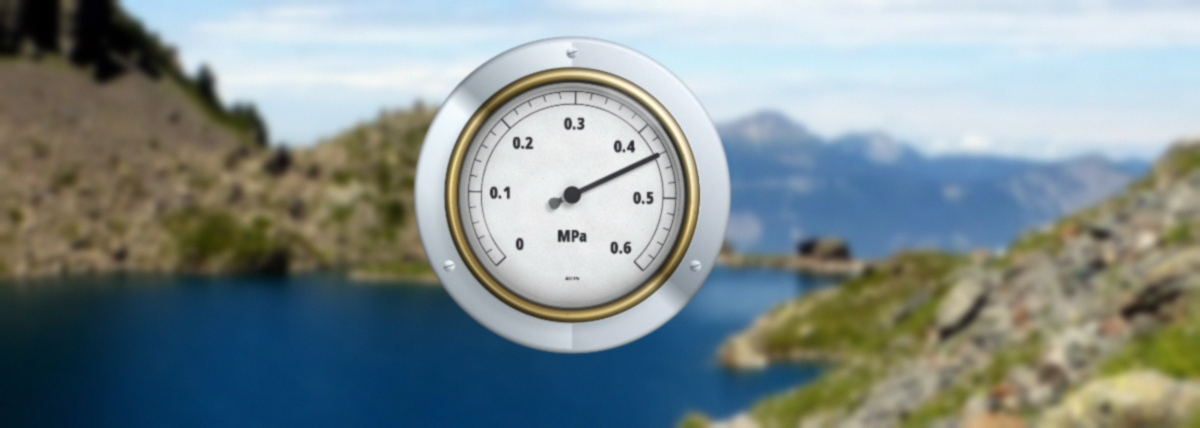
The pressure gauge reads 0.44 MPa
